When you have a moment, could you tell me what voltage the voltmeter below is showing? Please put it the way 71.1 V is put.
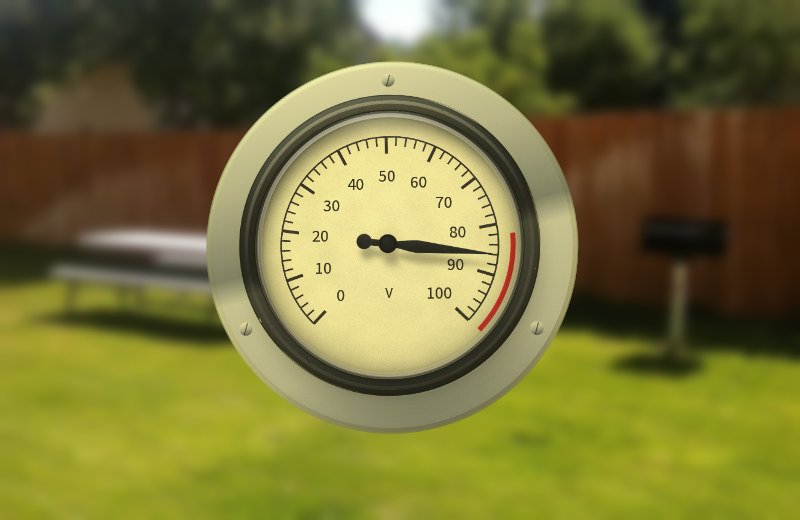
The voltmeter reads 86 V
